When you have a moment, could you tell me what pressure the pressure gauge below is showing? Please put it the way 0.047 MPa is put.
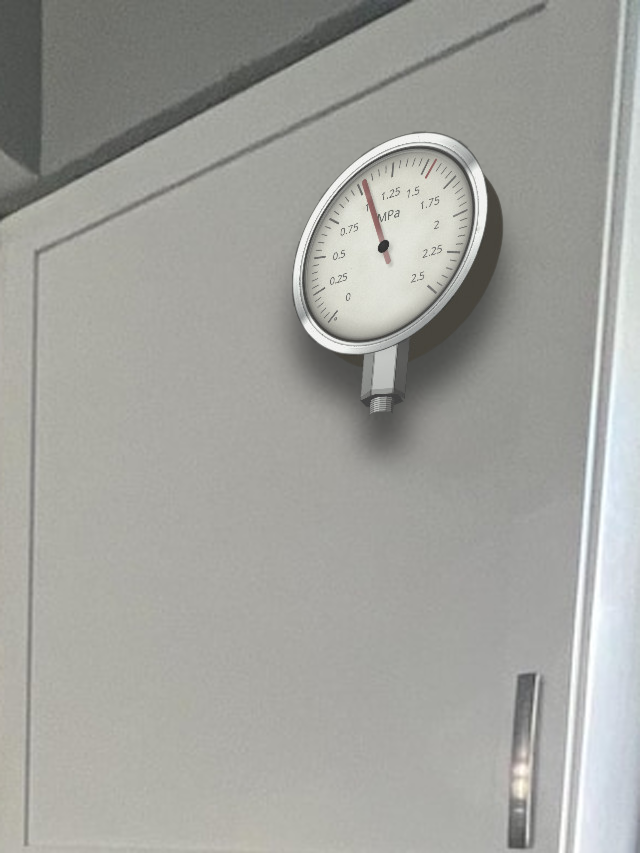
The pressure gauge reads 1.05 MPa
